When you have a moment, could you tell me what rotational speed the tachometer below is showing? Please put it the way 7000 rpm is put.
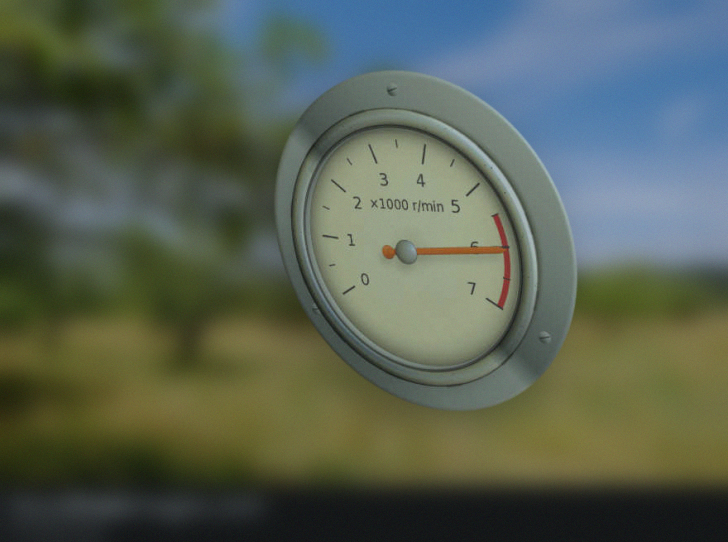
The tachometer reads 6000 rpm
